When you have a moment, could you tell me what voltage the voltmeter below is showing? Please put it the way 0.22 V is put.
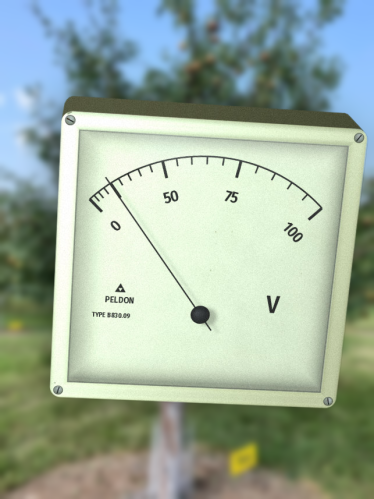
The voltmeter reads 25 V
